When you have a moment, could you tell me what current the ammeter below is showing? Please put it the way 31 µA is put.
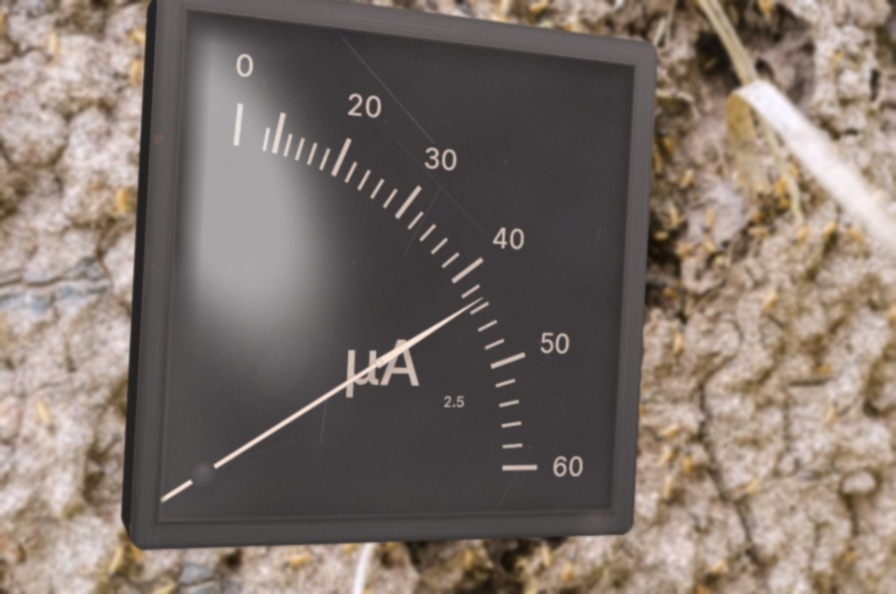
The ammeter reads 43 µA
